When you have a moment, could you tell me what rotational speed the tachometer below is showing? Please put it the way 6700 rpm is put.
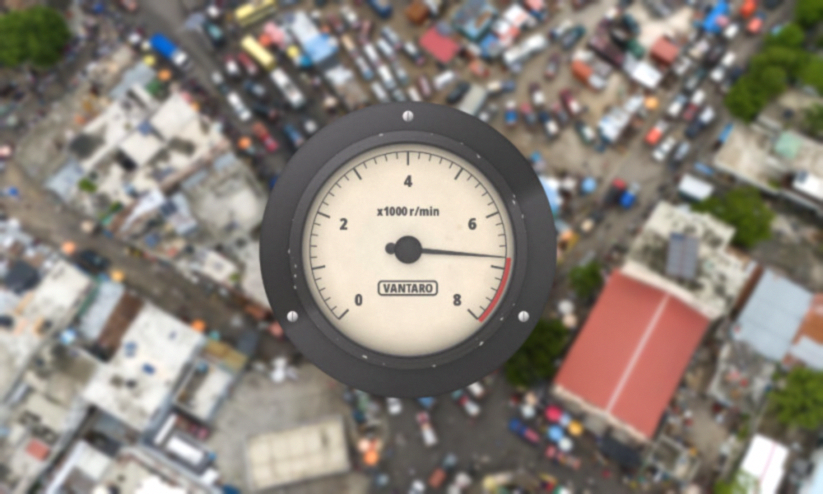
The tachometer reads 6800 rpm
